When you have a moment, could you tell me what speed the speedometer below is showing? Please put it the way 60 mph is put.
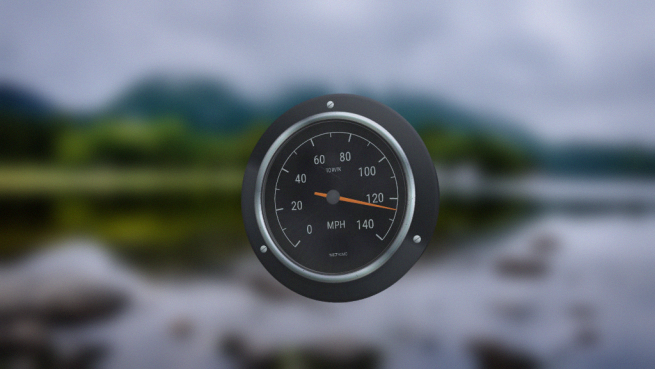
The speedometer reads 125 mph
